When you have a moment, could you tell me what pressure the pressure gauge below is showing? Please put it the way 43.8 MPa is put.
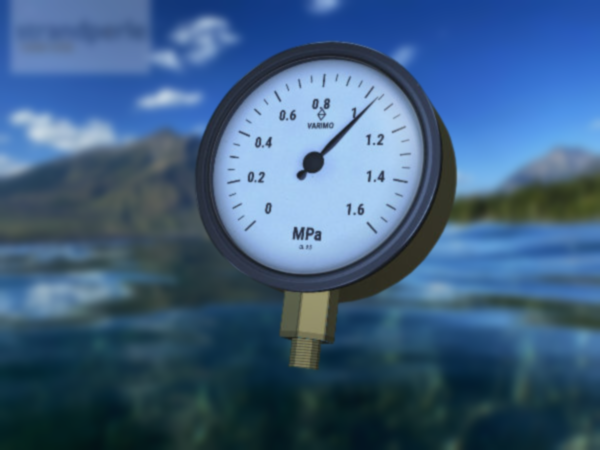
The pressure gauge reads 1.05 MPa
